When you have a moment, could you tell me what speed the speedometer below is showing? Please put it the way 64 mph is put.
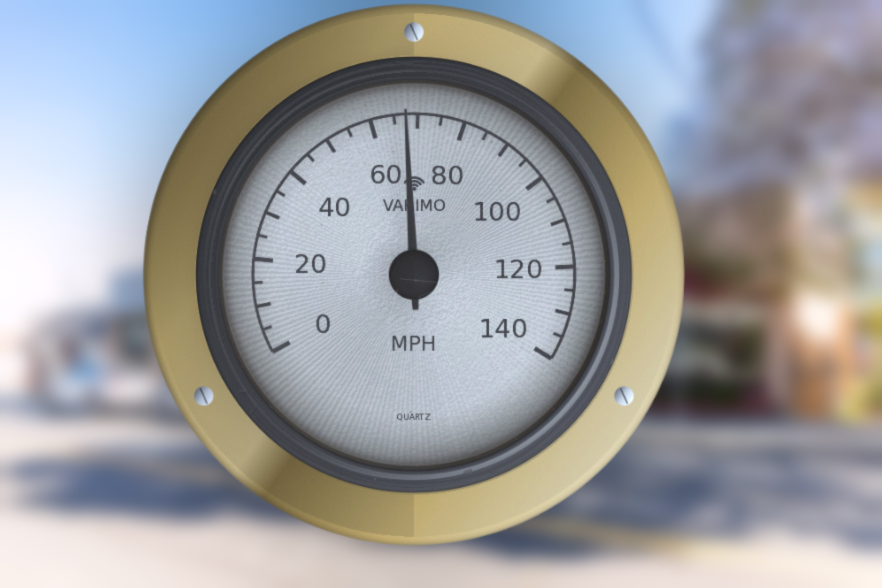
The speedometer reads 67.5 mph
